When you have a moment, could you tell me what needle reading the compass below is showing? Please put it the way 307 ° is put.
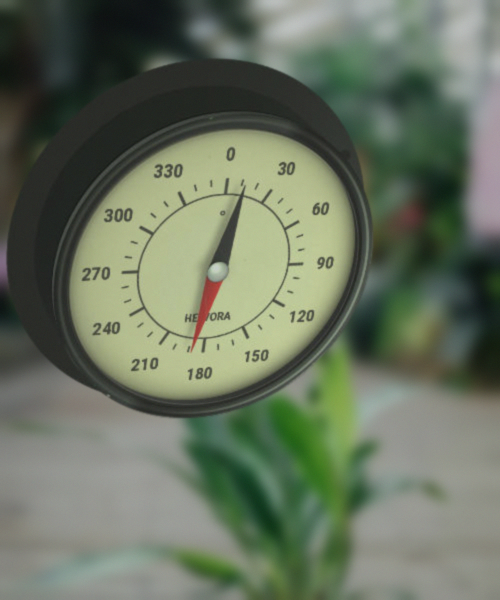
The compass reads 190 °
